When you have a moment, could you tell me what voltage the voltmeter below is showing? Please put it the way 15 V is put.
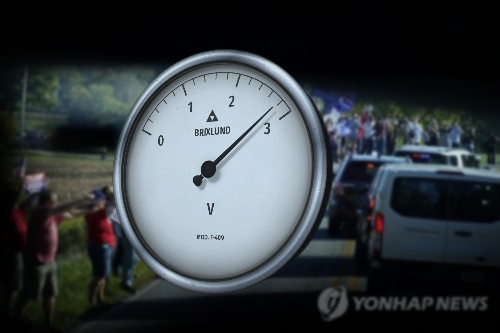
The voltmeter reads 2.8 V
